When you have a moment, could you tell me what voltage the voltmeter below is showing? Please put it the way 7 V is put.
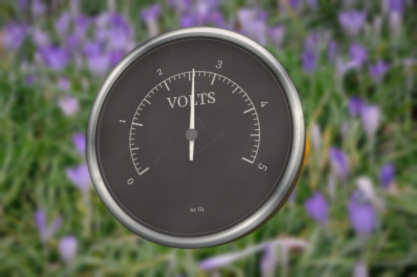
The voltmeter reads 2.6 V
